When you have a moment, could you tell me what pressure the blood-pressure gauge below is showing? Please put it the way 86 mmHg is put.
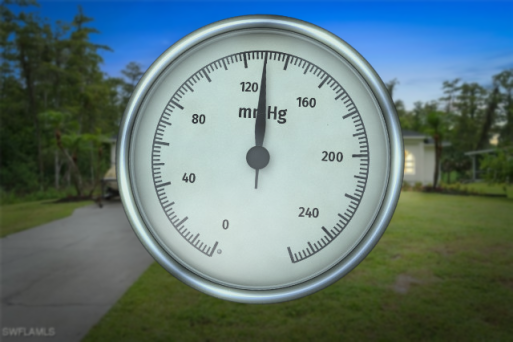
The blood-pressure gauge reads 130 mmHg
